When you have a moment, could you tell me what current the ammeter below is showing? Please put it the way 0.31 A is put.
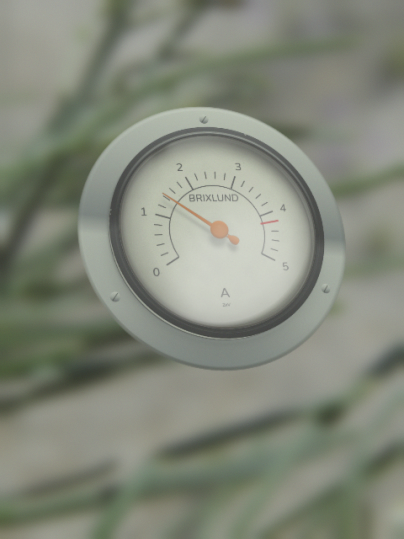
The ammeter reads 1.4 A
